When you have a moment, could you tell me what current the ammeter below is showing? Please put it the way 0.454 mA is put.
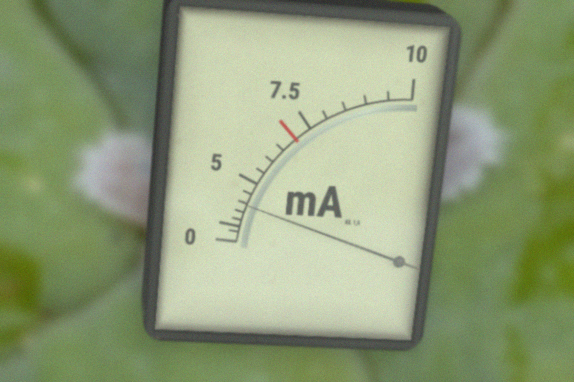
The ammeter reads 4 mA
